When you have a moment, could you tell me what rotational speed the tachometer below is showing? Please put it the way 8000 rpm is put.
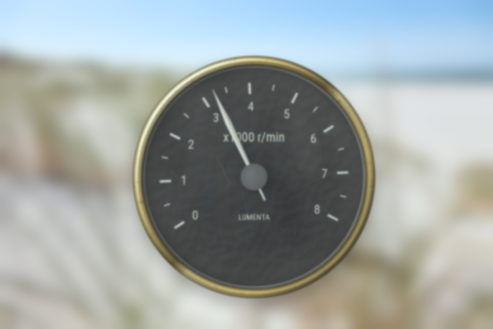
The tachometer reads 3250 rpm
